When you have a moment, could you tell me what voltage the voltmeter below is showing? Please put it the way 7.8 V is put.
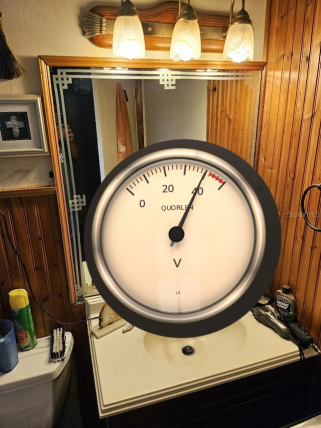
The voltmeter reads 40 V
